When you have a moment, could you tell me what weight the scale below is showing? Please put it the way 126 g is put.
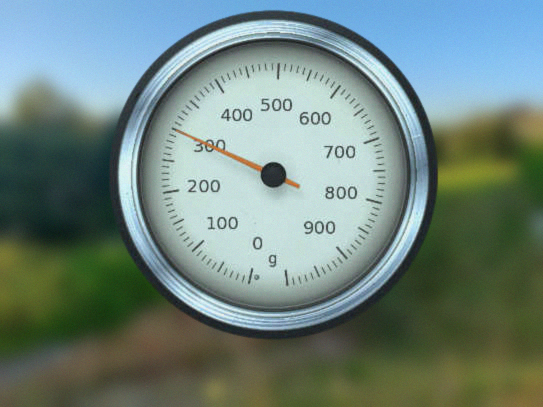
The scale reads 300 g
